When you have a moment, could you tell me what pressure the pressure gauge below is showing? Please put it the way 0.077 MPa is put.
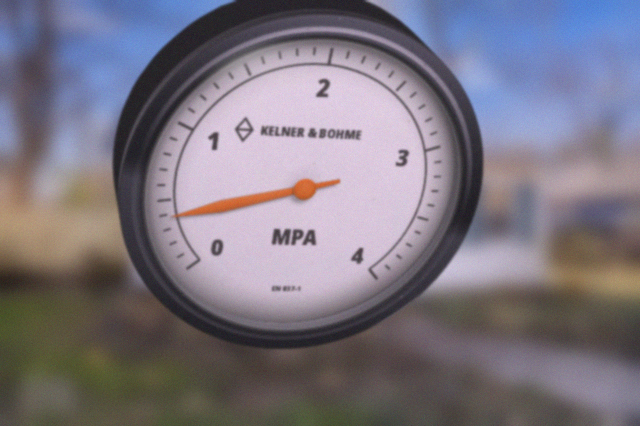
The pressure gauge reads 0.4 MPa
